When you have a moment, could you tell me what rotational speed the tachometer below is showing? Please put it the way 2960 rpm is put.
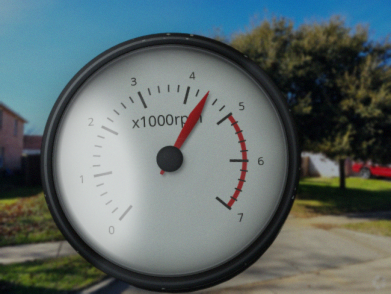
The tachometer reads 4400 rpm
